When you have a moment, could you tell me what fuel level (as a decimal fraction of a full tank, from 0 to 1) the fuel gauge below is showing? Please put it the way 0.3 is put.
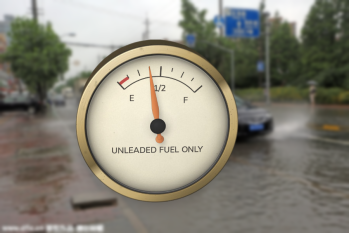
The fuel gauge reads 0.375
